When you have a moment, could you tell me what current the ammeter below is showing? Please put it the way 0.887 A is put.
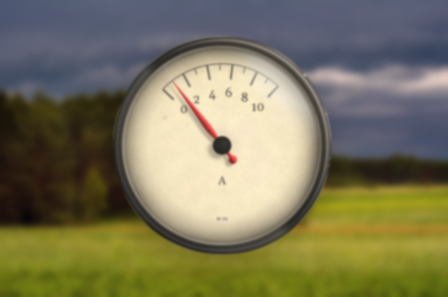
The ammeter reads 1 A
